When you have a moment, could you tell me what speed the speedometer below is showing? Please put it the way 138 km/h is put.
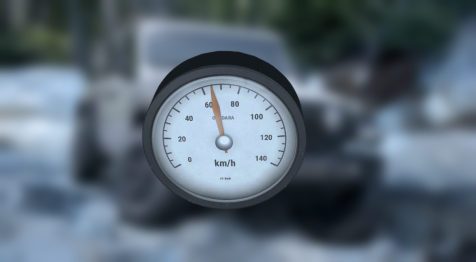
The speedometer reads 65 km/h
